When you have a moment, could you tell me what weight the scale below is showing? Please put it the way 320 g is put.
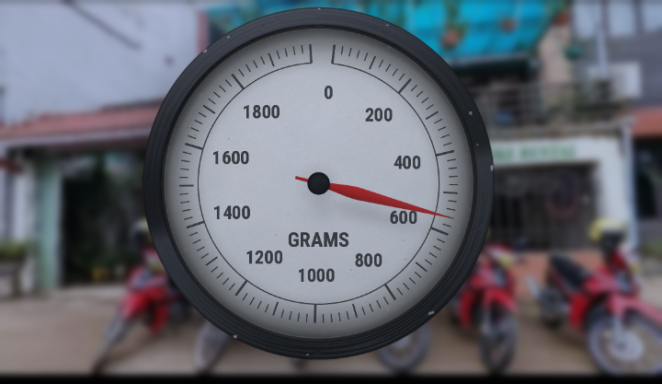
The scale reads 560 g
